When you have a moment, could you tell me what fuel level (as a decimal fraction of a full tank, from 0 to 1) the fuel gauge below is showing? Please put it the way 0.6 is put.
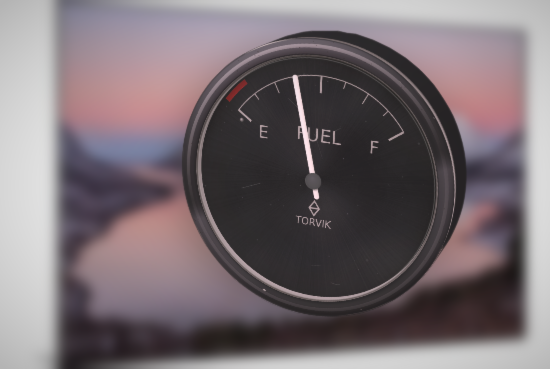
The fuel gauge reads 0.375
